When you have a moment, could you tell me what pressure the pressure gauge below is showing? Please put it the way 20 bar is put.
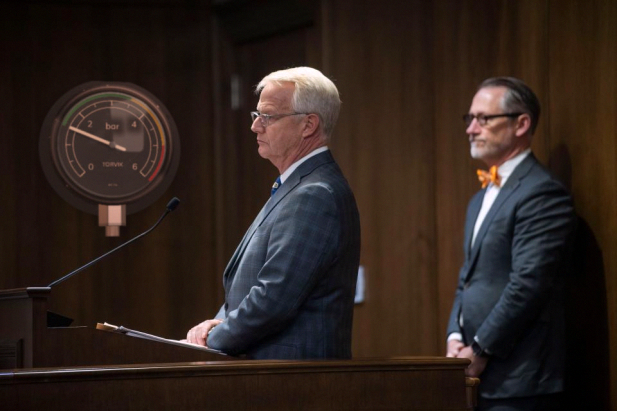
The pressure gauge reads 1.5 bar
